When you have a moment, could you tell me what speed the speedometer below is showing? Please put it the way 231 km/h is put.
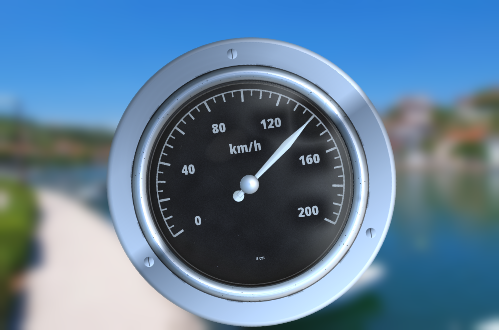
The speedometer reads 140 km/h
